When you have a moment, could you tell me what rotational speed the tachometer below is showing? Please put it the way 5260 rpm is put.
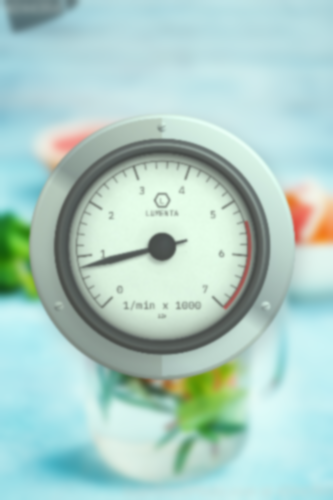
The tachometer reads 800 rpm
